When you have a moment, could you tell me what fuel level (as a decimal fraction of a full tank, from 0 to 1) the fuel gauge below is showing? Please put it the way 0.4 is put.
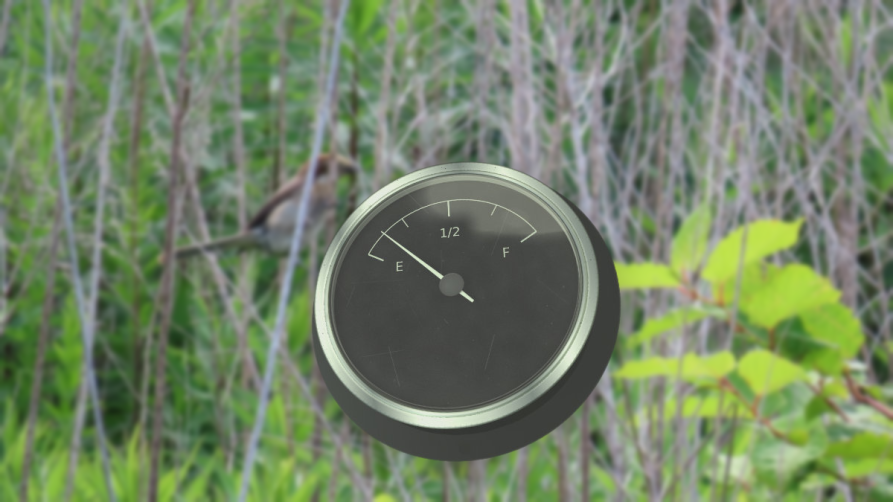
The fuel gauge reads 0.125
